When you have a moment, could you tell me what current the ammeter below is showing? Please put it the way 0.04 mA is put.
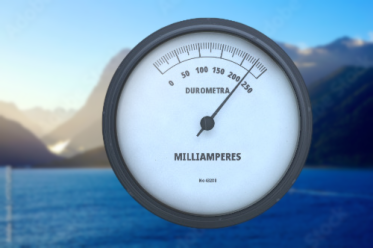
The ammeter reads 225 mA
